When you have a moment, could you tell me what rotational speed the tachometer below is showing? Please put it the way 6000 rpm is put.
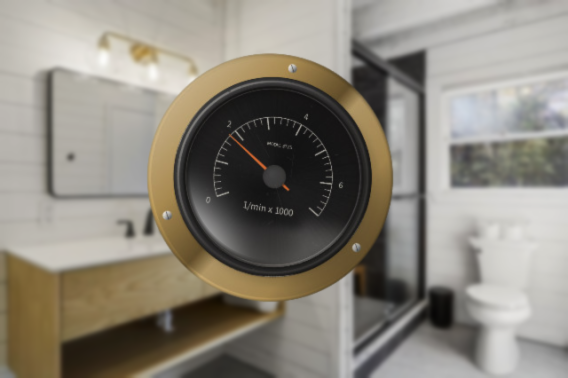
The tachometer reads 1800 rpm
